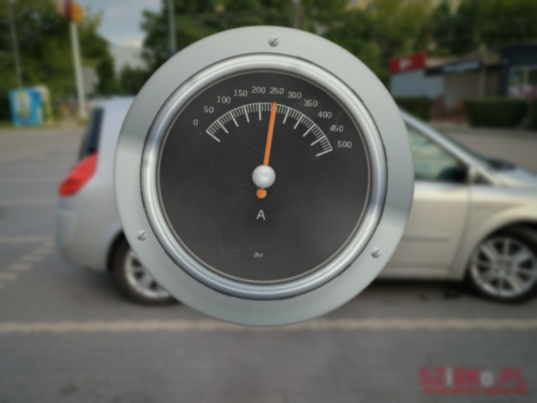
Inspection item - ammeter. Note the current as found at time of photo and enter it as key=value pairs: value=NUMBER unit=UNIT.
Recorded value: value=250 unit=A
